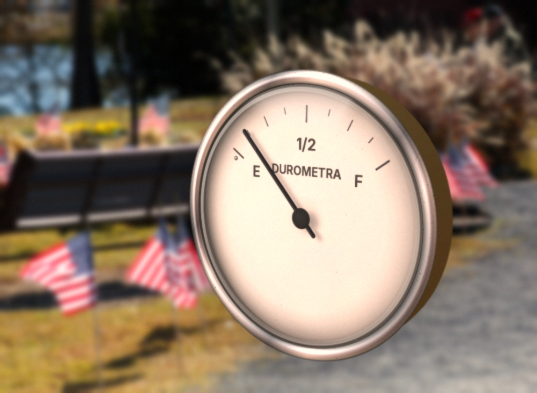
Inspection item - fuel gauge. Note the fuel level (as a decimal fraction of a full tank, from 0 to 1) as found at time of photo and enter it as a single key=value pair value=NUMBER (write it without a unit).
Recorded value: value=0.125
